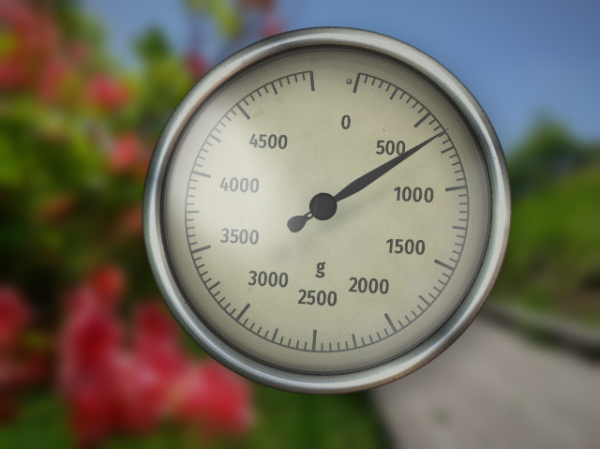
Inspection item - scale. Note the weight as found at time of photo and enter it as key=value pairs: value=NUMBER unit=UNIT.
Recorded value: value=650 unit=g
